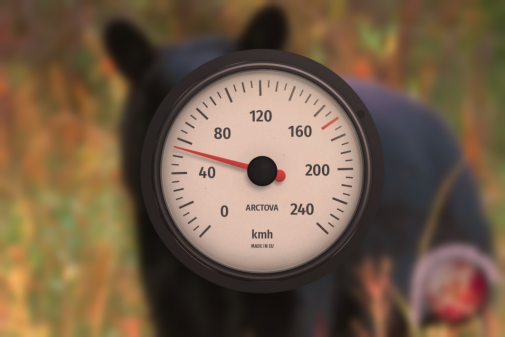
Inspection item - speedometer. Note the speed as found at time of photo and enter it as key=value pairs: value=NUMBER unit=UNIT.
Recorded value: value=55 unit=km/h
